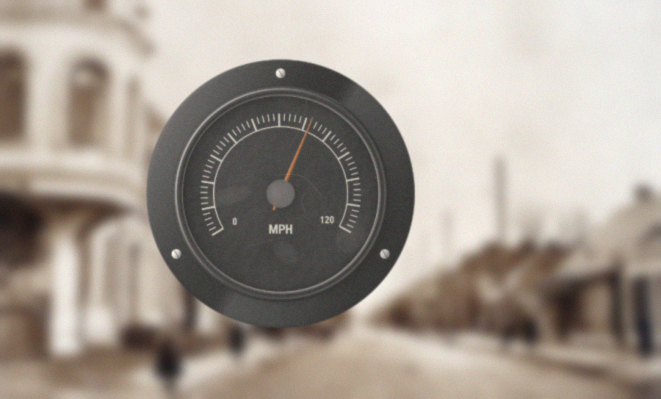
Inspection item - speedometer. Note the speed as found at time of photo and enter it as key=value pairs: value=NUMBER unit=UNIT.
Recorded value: value=72 unit=mph
